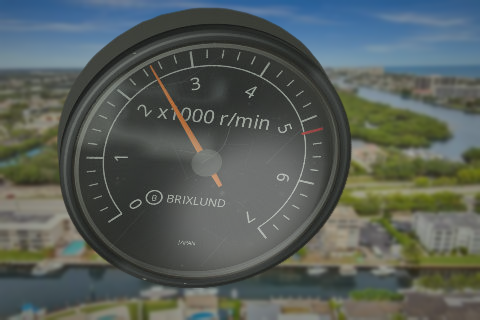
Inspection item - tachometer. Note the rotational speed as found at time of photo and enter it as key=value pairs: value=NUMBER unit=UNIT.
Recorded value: value=2500 unit=rpm
